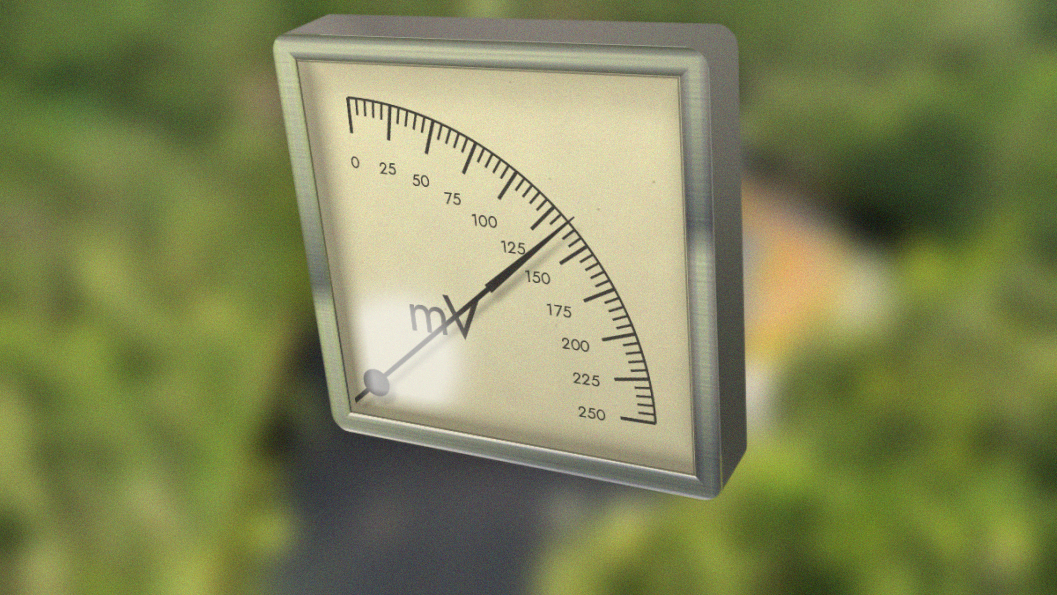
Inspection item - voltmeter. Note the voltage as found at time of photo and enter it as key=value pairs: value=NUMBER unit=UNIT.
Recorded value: value=135 unit=mV
